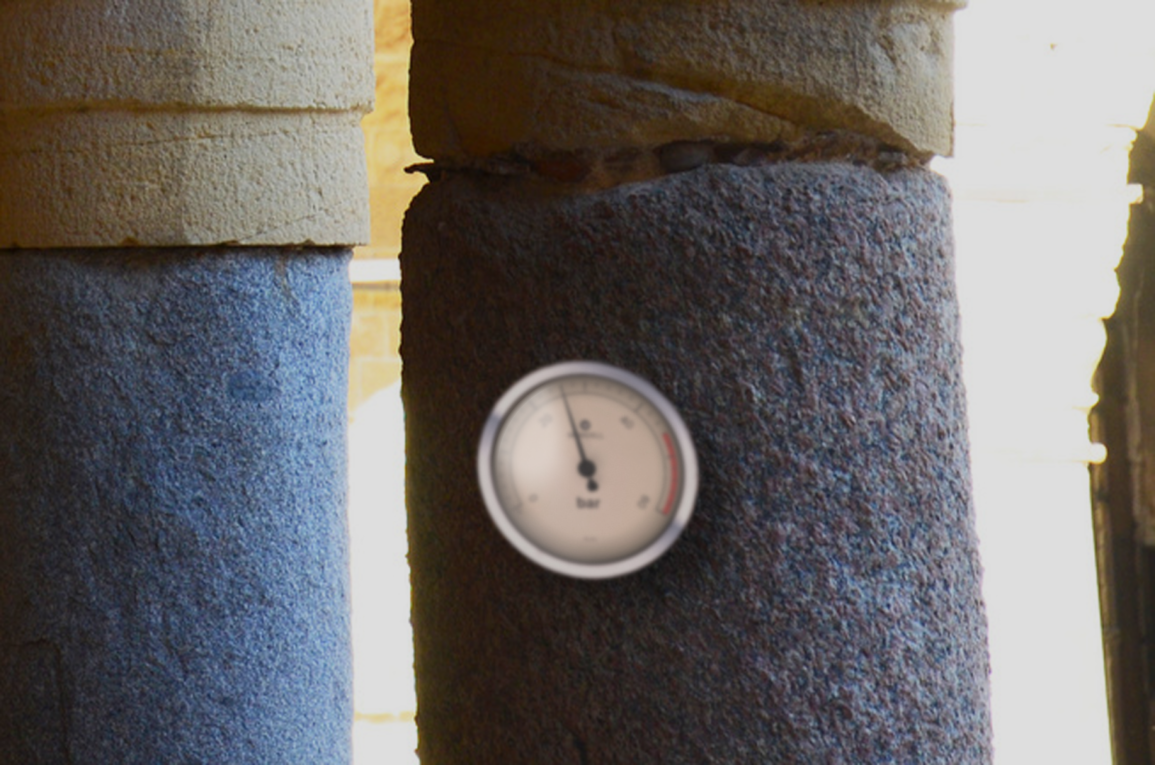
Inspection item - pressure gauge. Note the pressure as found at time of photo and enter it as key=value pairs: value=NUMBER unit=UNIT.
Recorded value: value=26 unit=bar
